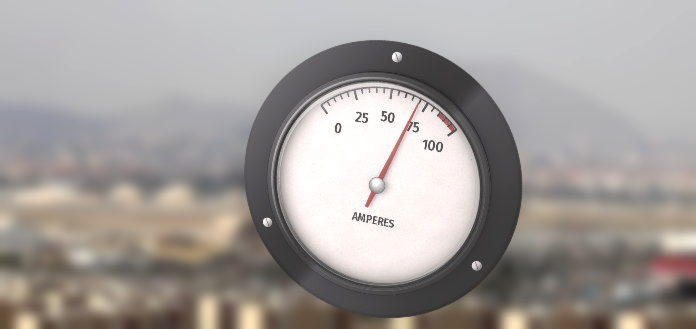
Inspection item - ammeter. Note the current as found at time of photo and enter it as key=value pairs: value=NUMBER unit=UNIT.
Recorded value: value=70 unit=A
